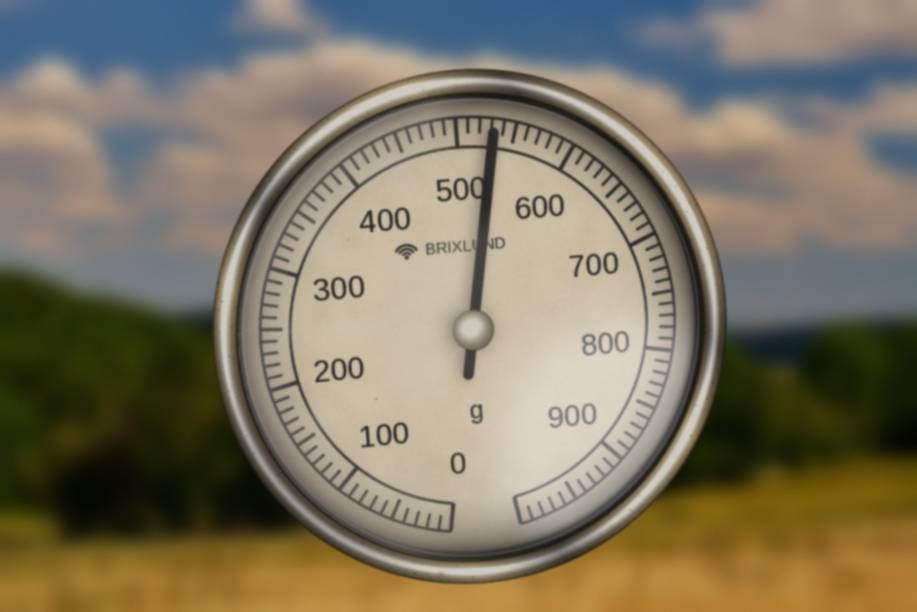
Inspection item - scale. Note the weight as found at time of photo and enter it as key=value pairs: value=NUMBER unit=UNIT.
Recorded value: value=530 unit=g
